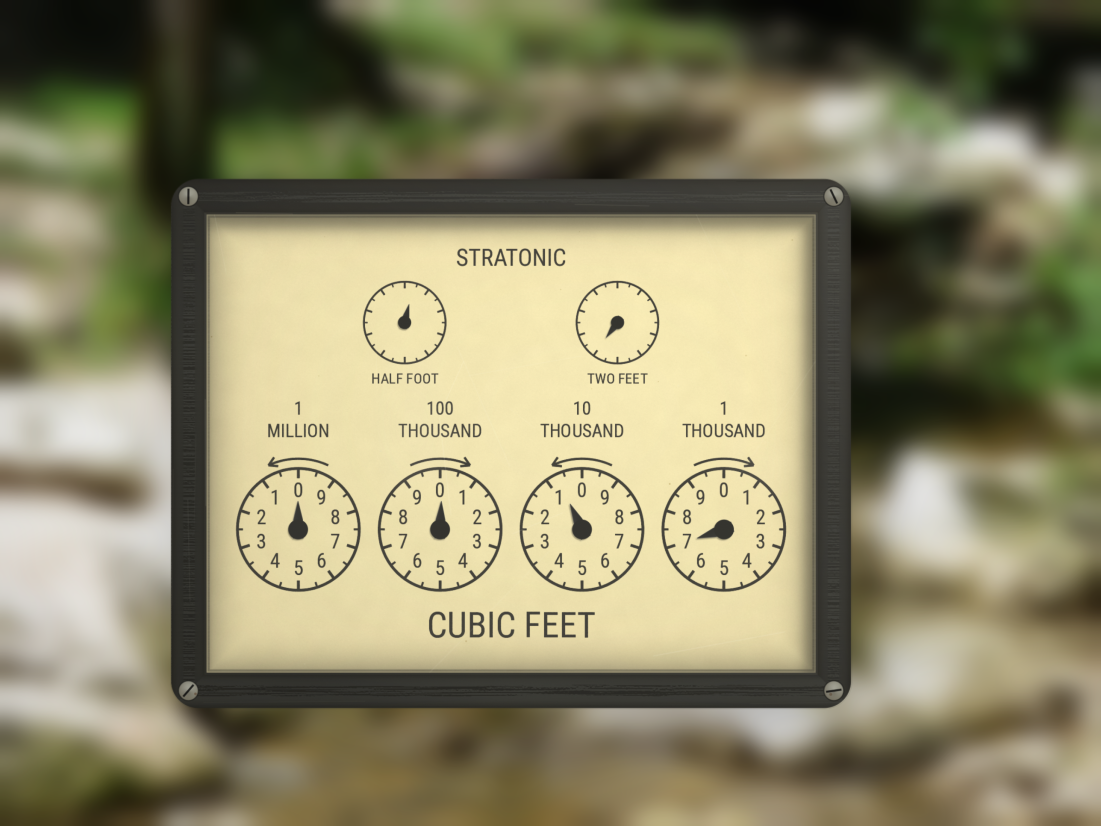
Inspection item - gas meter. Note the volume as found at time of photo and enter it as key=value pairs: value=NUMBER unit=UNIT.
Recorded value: value=700 unit=ft³
